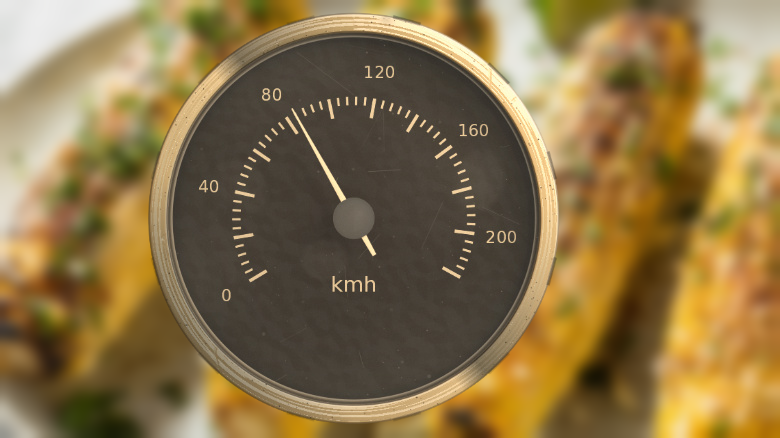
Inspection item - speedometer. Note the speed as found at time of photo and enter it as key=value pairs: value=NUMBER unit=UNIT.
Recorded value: value=84 unit=km/h
